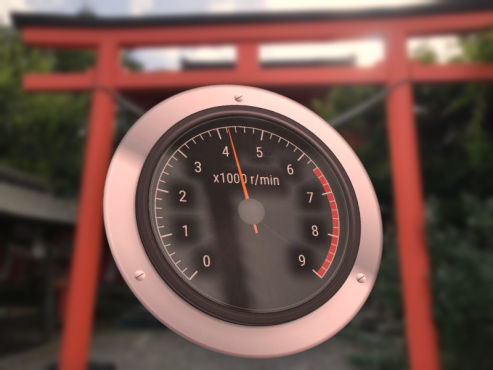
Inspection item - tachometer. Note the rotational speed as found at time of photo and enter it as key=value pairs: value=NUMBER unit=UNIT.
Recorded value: value=4200 unit=rpm
